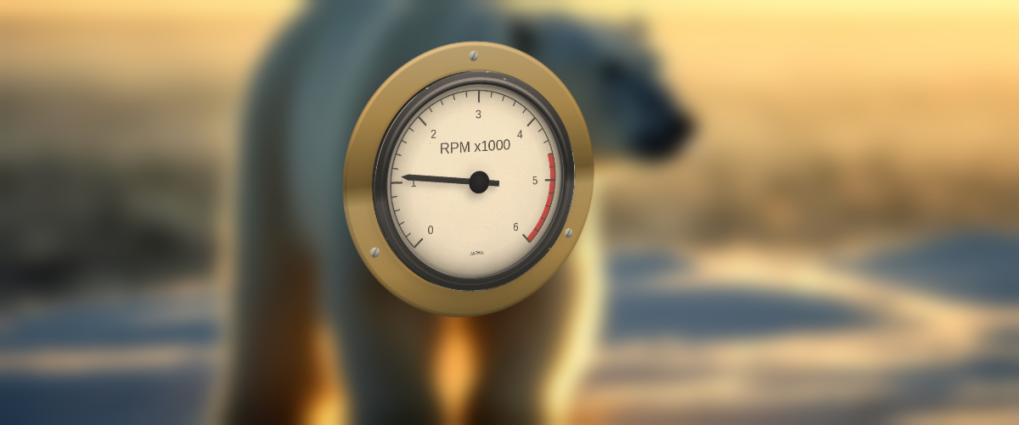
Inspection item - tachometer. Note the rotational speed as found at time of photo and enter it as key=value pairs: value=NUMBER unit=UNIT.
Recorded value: value=1100 unit=rpm
